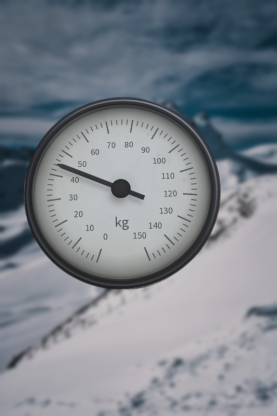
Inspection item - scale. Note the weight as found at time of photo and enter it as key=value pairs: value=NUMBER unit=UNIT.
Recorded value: value=44 unit=kg
